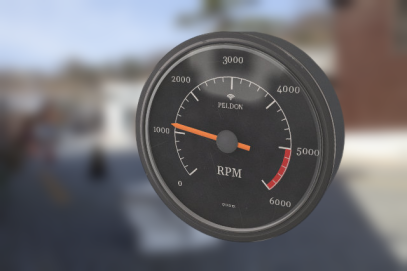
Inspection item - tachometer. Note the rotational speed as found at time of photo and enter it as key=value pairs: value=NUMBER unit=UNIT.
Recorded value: value=1200 unit=rpm
